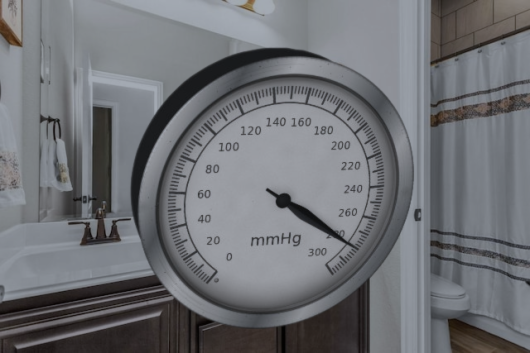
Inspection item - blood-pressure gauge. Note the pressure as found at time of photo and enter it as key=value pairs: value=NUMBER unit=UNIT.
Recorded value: value=280 unit=mmHg
